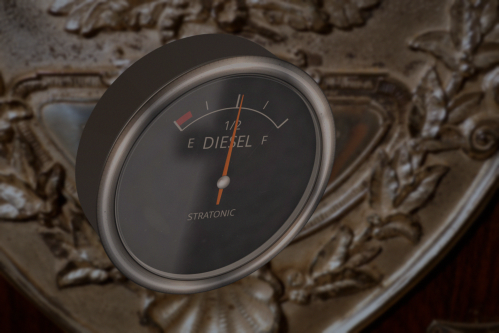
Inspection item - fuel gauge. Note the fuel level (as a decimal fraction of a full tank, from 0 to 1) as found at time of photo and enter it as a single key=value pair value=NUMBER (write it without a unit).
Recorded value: value=0.5
